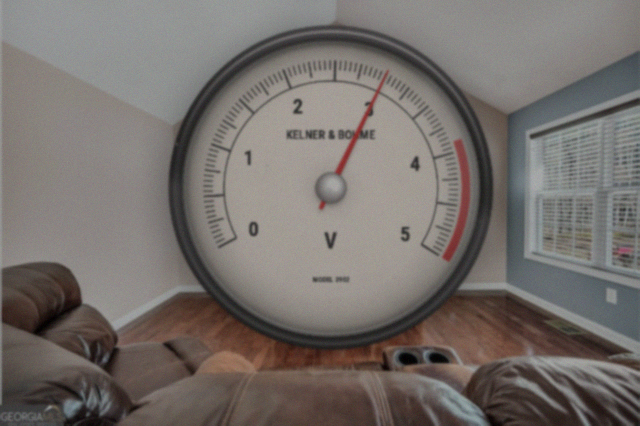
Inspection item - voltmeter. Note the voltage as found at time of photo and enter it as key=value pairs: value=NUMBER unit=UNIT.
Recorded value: value=3 unit=V
